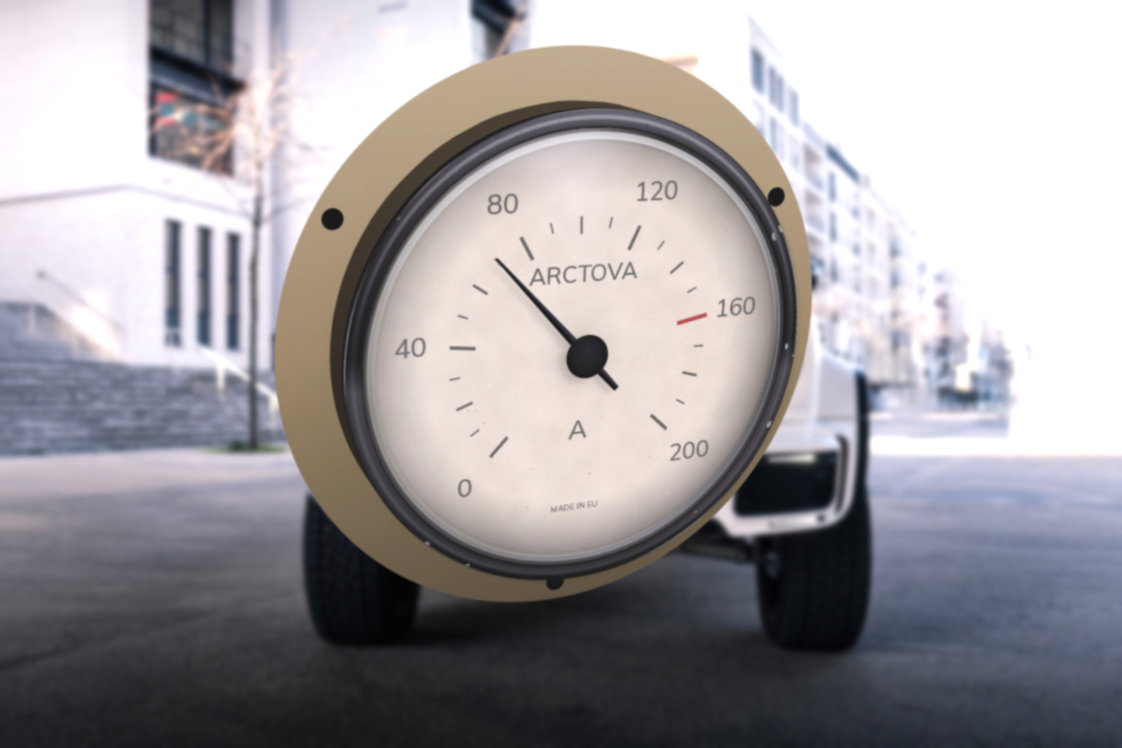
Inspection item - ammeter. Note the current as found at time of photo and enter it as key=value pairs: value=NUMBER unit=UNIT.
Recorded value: value=70 unit=A
